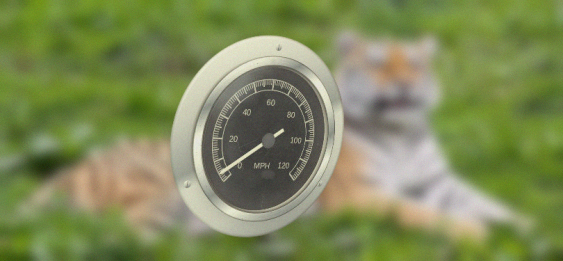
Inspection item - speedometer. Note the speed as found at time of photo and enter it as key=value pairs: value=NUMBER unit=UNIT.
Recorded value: value=5 unit=mph
